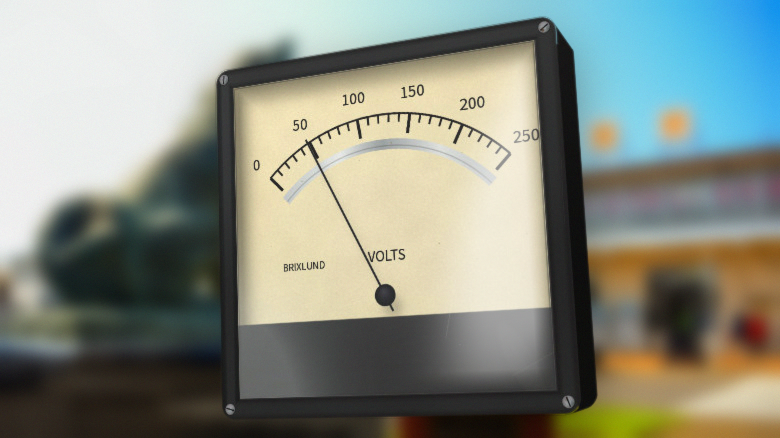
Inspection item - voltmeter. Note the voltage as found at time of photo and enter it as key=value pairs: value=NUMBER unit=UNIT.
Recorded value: value=50 unit=V
